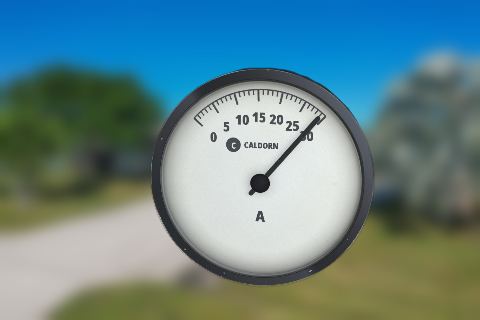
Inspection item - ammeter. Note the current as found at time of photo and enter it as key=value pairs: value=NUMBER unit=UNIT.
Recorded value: value=29 unit=A
